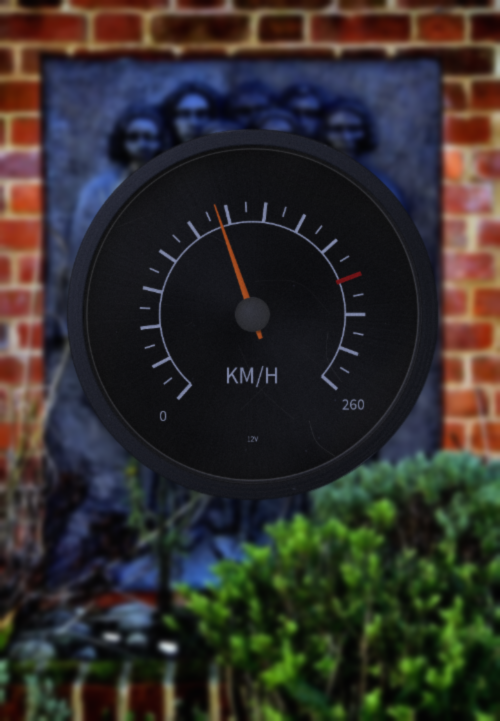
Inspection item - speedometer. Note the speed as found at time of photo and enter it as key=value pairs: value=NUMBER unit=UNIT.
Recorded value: value=115 unit=km/h
